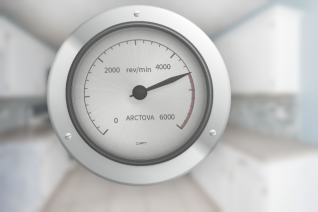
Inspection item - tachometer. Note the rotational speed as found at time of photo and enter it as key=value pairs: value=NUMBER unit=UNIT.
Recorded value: value=4600 unit=rpm
